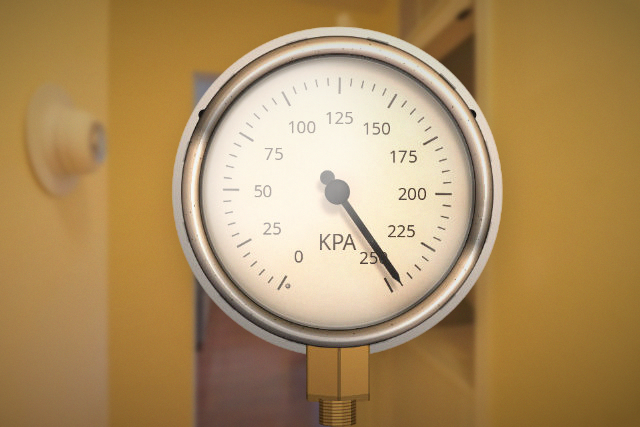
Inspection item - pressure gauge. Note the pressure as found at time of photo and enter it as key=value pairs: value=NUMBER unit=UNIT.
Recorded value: value=245 unit=kPa
